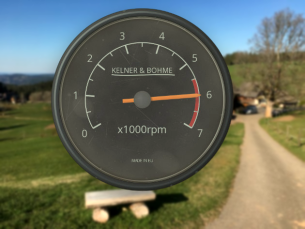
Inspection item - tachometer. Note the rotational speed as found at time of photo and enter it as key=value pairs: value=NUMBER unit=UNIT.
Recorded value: value=6000 unit=rpm
